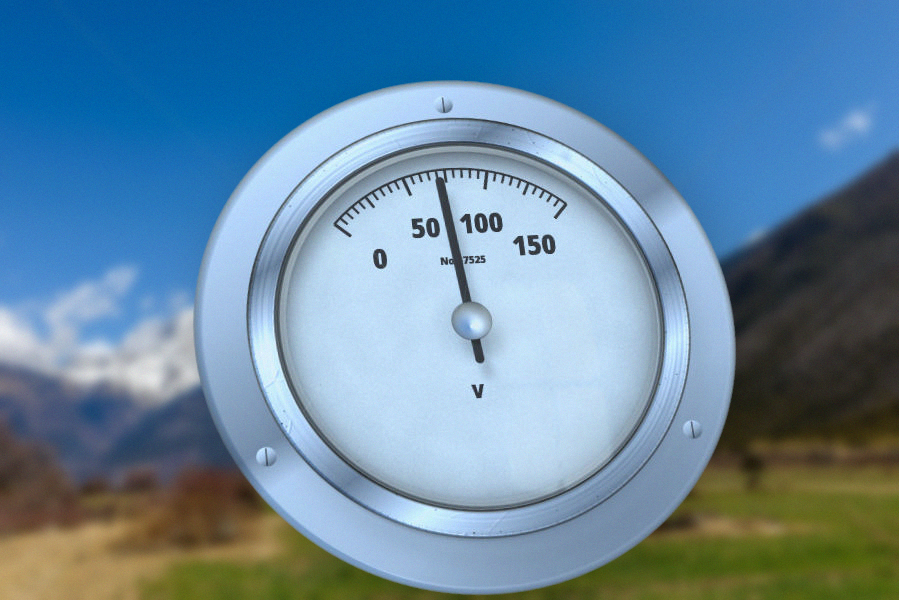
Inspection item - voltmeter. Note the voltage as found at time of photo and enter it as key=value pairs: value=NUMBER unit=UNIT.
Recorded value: value=70 unit=V
